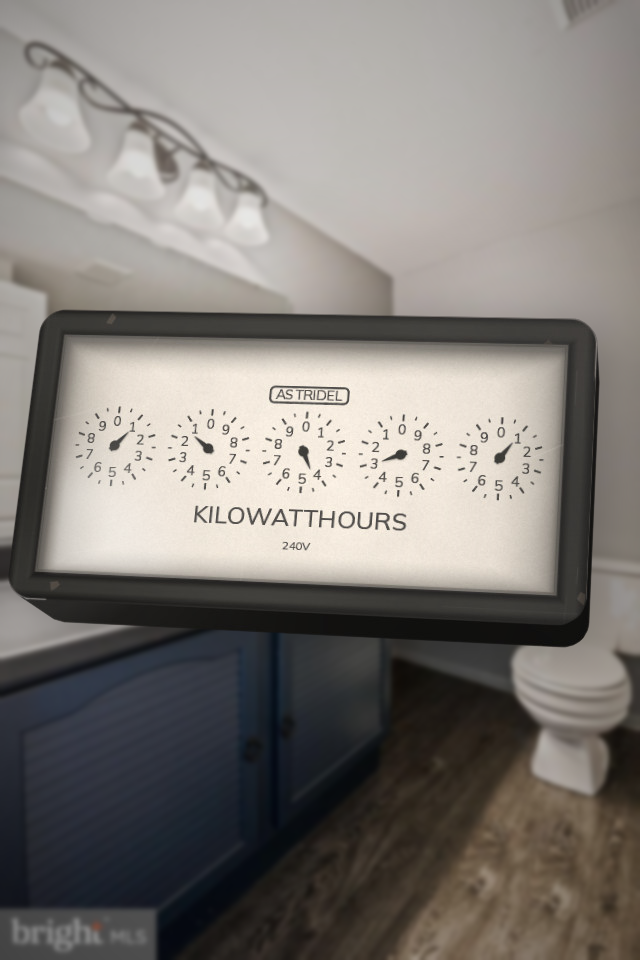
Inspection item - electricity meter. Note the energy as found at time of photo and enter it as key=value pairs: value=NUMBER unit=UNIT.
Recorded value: value=11431 unit=kWh
